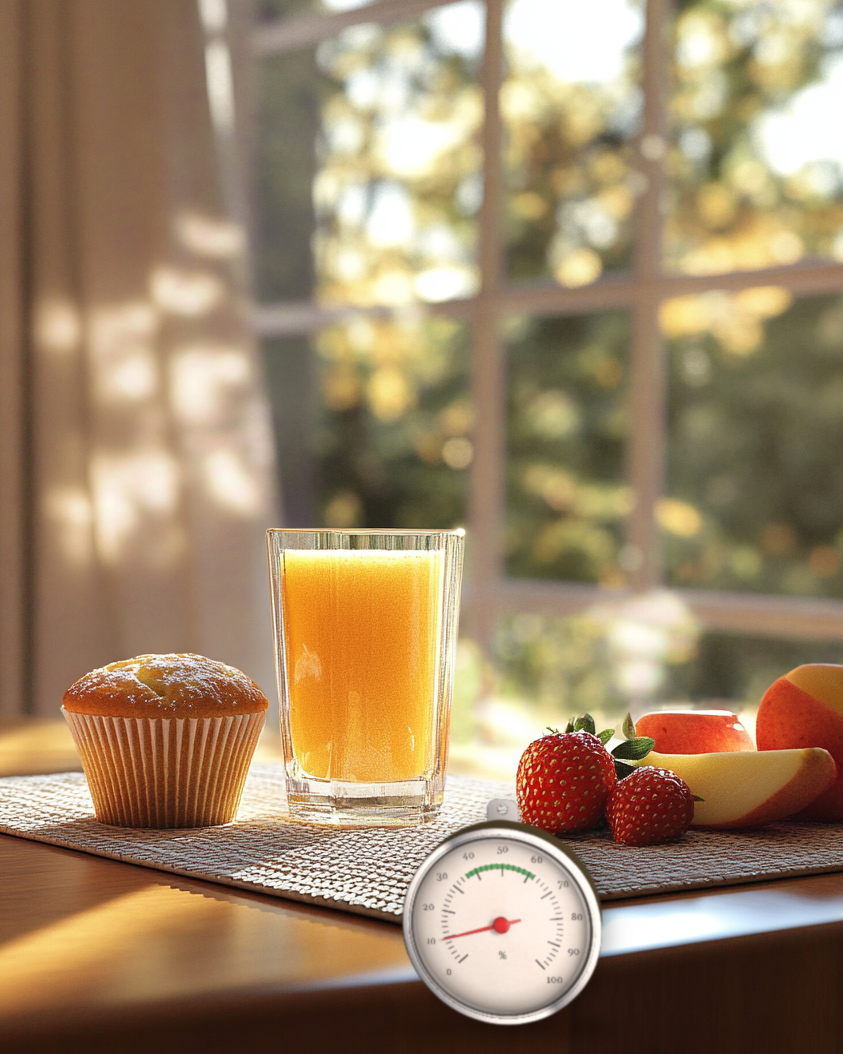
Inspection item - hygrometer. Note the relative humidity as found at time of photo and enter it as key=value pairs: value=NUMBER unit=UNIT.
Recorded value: value=10 unit=%
